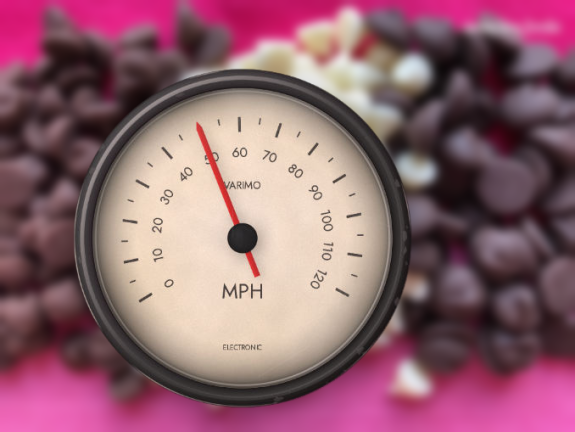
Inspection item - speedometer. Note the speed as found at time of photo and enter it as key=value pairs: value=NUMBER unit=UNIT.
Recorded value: value=50 unit=mph
